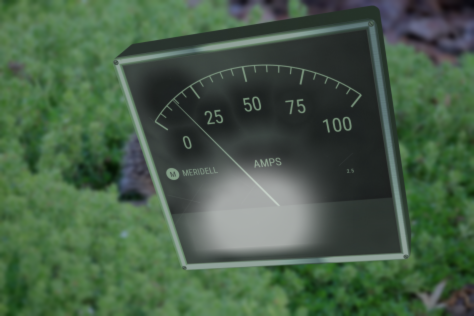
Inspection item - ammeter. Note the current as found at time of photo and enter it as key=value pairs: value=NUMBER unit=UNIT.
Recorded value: value=15 unit=A
